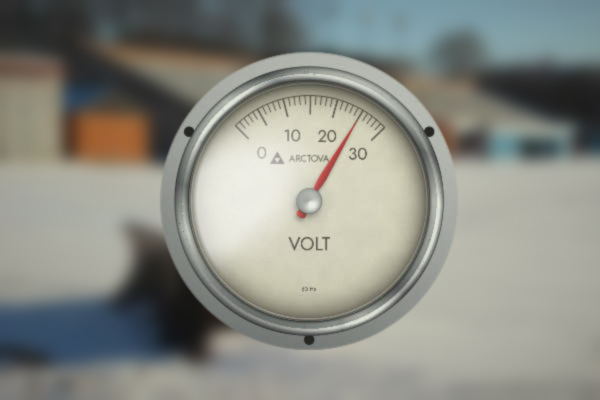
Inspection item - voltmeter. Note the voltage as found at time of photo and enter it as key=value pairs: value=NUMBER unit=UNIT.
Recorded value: value=25 unit=V
